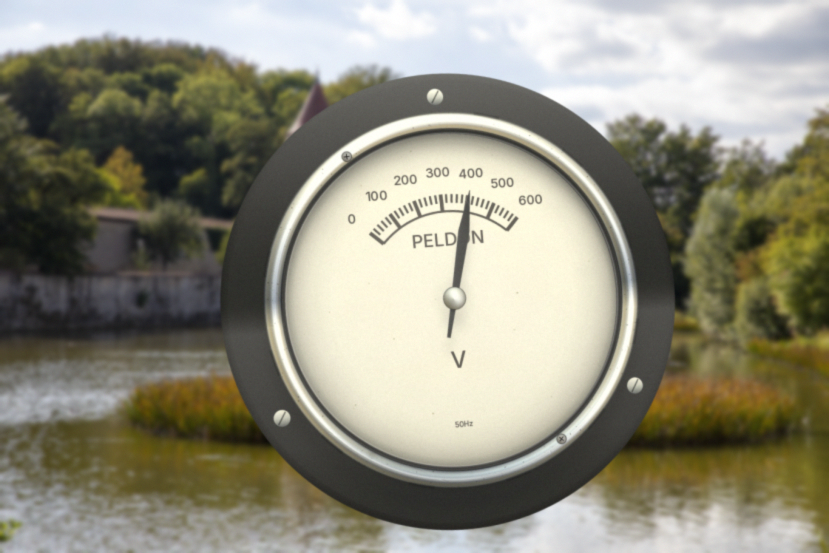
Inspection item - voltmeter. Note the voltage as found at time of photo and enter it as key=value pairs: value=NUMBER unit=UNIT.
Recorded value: value=400 unit=V
